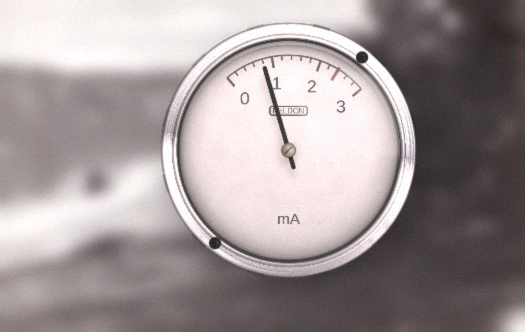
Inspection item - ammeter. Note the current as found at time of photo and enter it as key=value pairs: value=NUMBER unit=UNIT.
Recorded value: value=0.8 unit=mA
